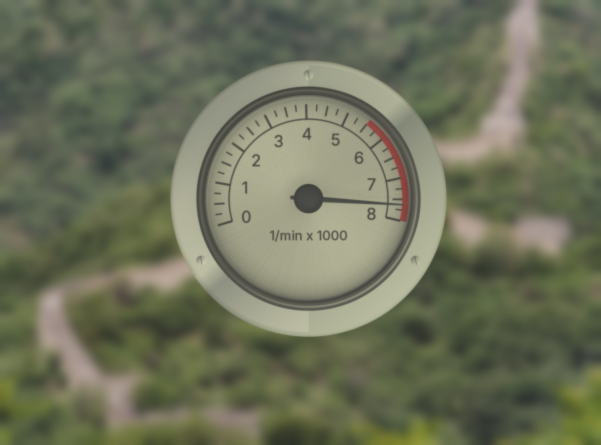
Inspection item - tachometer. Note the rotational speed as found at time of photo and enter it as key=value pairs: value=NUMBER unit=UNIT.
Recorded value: value=7625 unit=rpm
